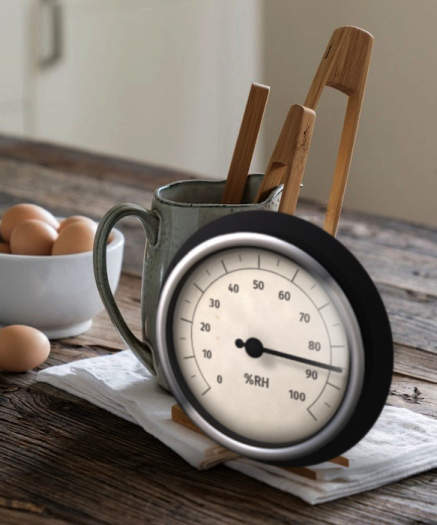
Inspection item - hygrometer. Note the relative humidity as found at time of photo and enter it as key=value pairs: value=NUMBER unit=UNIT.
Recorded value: value=85 unit=%
